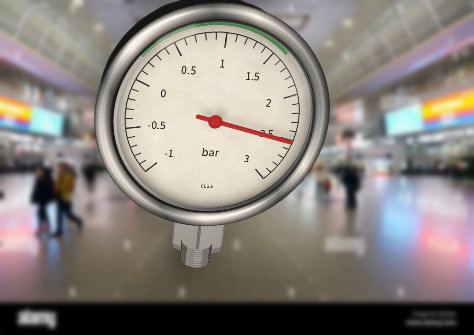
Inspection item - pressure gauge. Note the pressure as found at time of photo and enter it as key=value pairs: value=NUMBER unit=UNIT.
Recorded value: value=2.5 unit=bar
